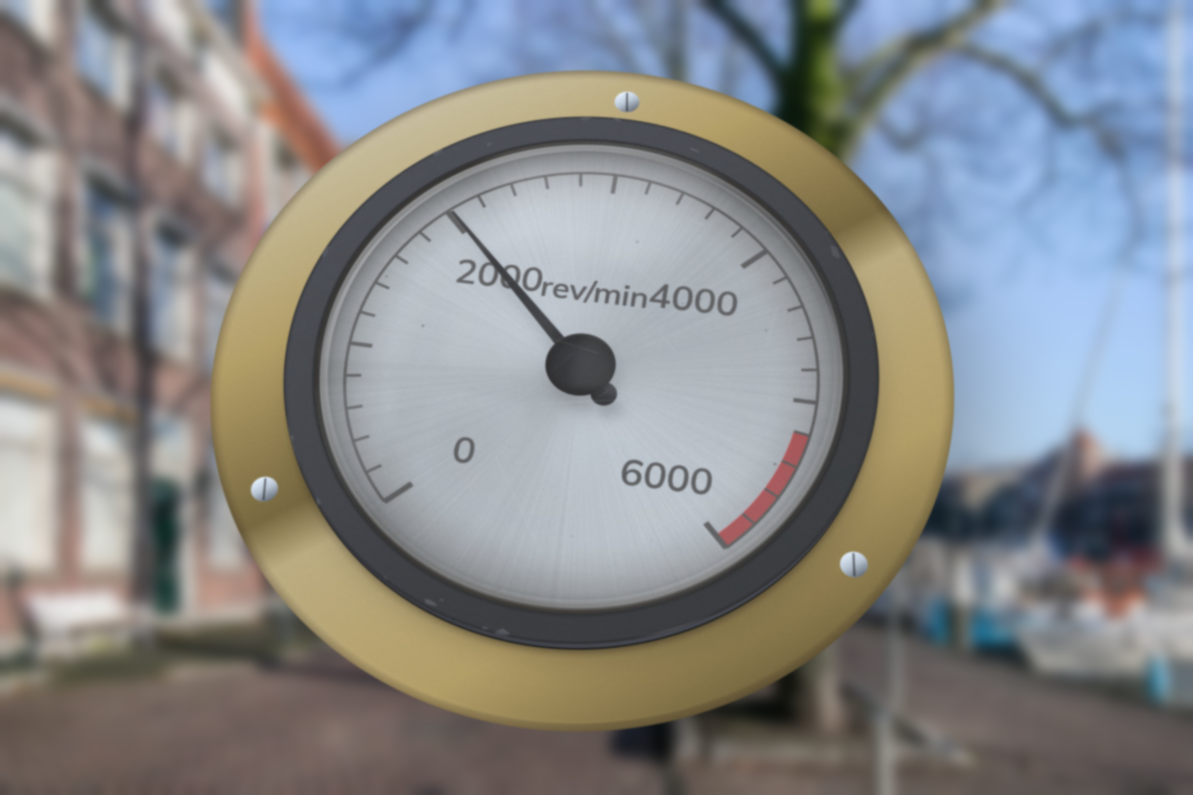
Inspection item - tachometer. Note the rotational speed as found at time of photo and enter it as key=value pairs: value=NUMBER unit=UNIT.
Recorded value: value=2000 unit=rpm
